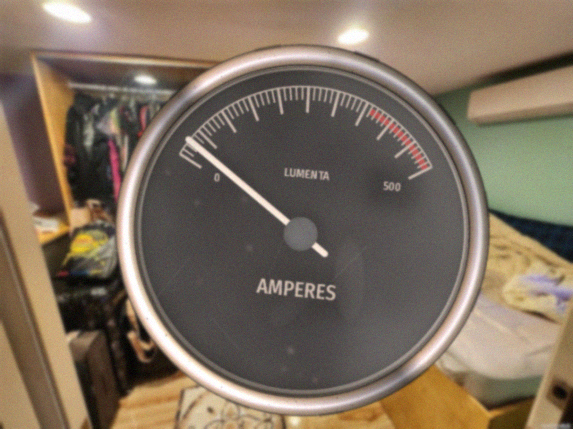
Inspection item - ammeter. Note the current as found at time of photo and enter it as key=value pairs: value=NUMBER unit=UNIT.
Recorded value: value=30 unit=A
